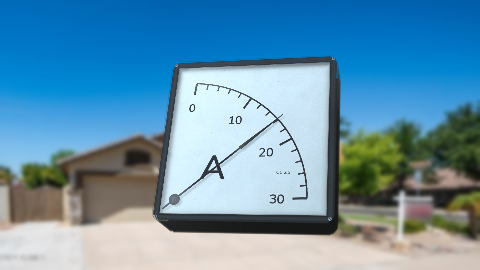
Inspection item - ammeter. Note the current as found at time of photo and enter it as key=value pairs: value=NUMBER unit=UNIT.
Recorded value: value=16 unit=A
